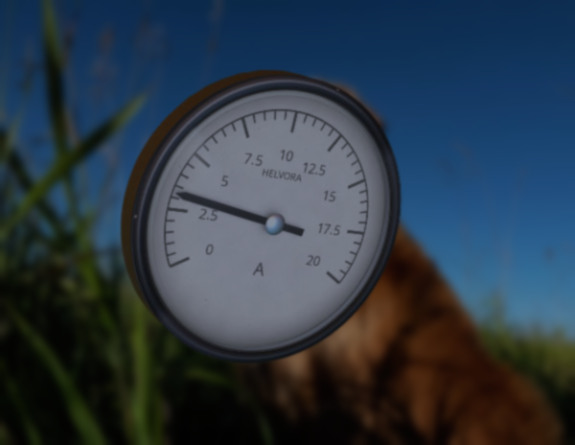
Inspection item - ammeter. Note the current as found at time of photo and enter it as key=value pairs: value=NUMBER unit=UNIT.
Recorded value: value=3.25 unit=A
